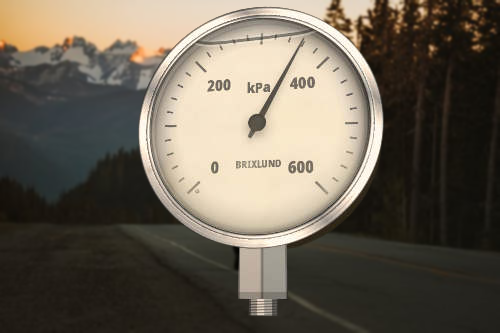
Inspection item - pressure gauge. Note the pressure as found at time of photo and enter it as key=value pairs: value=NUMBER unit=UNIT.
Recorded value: value=360 unit=kPa
